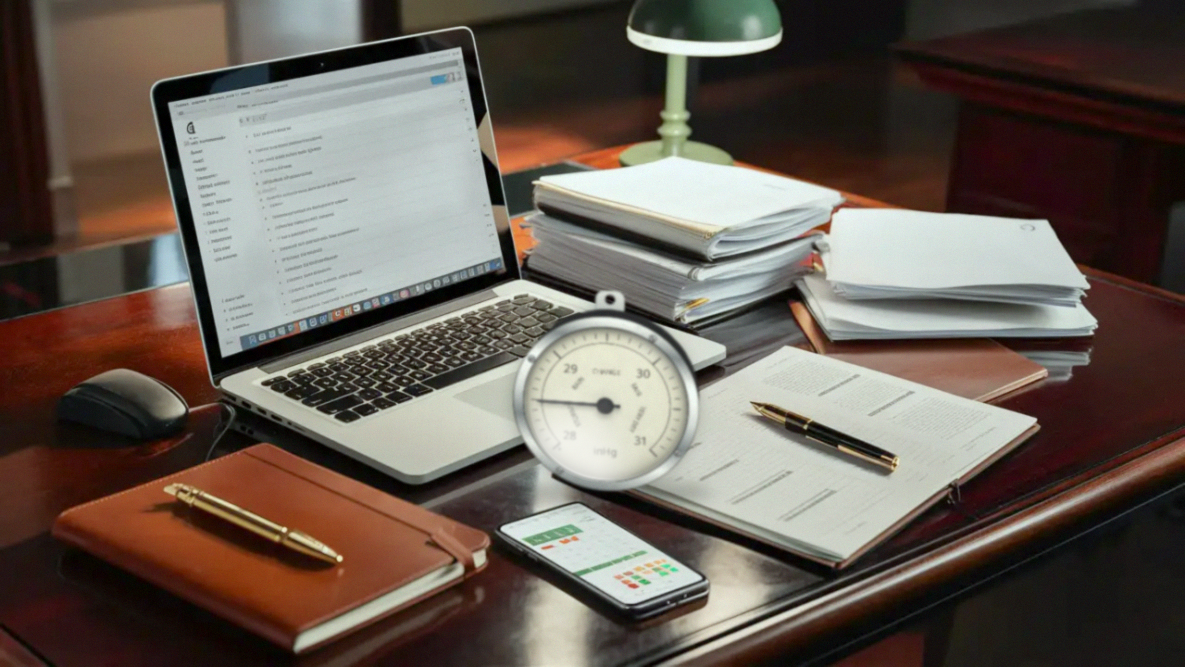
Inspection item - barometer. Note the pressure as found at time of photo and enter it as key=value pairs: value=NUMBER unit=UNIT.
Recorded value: value=28.5 unit=inHg
